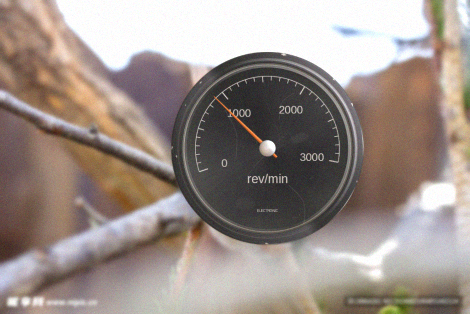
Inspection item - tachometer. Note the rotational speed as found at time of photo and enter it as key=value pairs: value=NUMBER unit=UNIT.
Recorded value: value=900 unit=rpm
